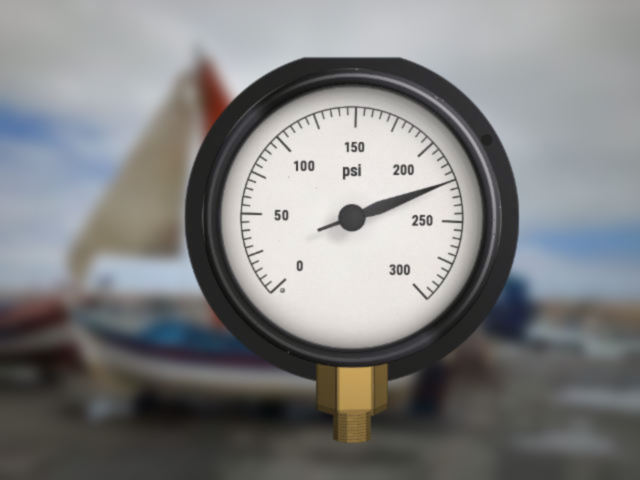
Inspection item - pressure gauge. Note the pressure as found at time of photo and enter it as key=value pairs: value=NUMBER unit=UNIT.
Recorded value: value=225 unit=psi
